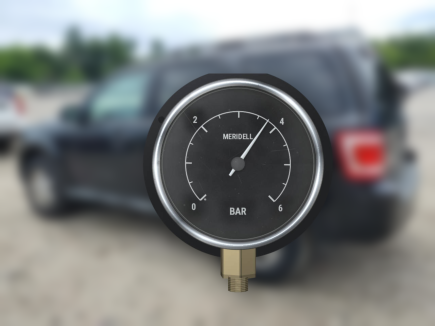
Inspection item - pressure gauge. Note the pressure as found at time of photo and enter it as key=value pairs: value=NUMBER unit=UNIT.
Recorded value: value=3.75 unit=bar
